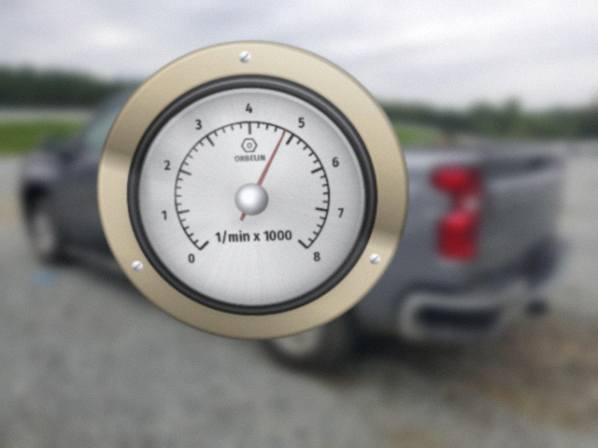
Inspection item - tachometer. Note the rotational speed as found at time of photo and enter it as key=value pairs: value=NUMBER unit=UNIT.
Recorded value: value=4800 unit=rpm
